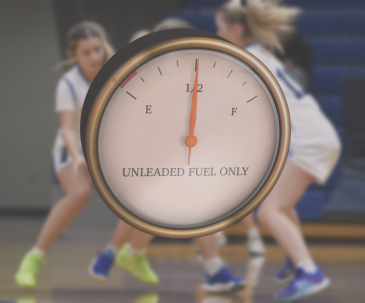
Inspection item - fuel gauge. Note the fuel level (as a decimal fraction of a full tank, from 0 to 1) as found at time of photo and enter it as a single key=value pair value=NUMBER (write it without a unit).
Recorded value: value=0.5
